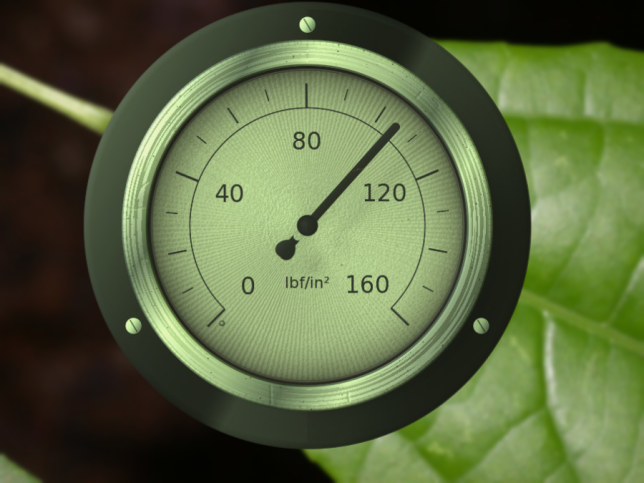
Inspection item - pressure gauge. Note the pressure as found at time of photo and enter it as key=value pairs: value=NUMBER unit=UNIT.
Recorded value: value=105 unit=psi
